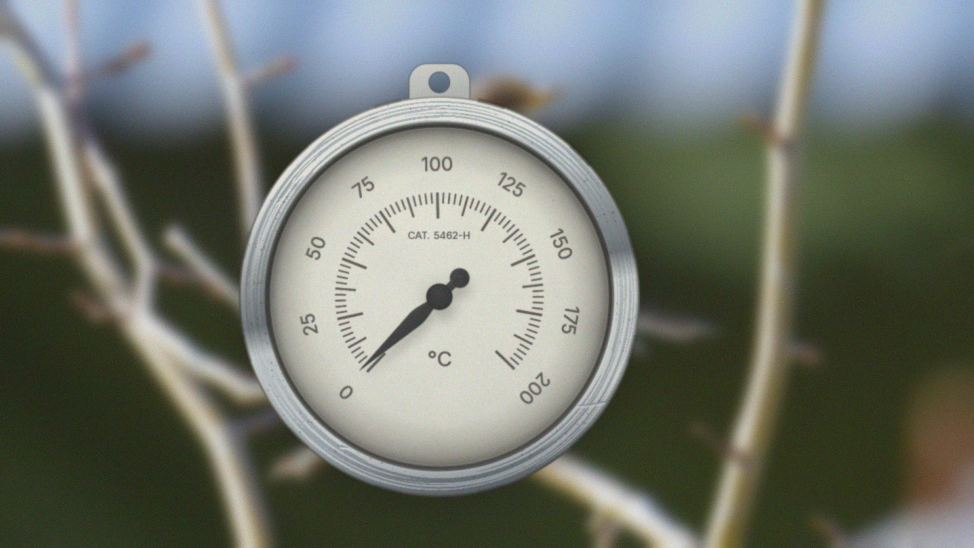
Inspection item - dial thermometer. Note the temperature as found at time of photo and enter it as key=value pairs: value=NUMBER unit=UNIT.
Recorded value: value=2.5 unit=°C
